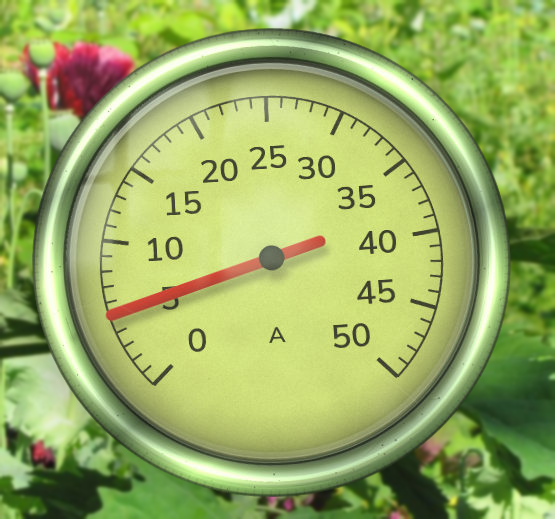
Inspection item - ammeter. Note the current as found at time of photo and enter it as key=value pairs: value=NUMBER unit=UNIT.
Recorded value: value=5 unit=A
